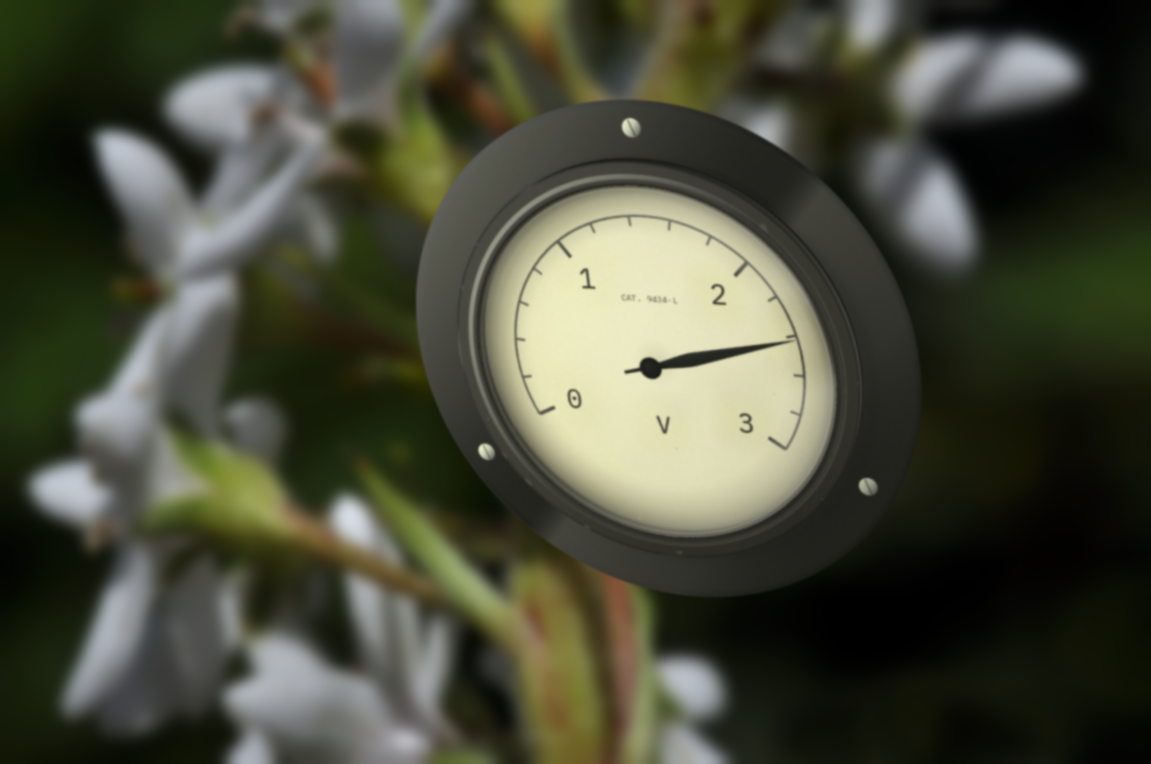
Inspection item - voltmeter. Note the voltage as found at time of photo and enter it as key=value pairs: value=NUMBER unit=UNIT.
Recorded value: value=2.4 unit=V
